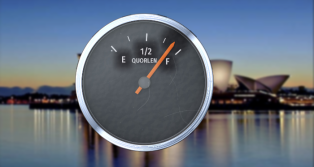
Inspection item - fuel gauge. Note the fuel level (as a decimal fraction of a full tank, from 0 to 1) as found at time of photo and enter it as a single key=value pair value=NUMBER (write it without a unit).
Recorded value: value=0.875
